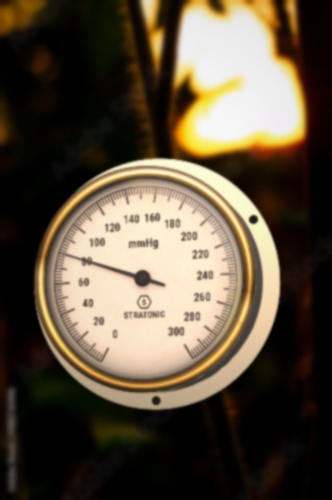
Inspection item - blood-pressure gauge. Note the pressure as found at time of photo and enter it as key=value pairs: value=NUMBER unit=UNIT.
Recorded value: value=80 unit=mmHg
